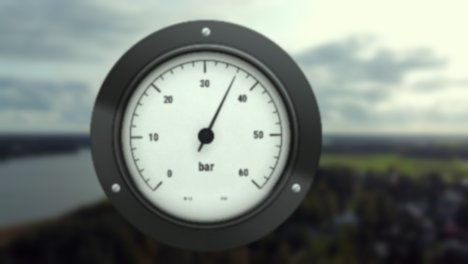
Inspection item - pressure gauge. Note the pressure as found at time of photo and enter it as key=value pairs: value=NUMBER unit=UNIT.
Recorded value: value=36 unit=bar
